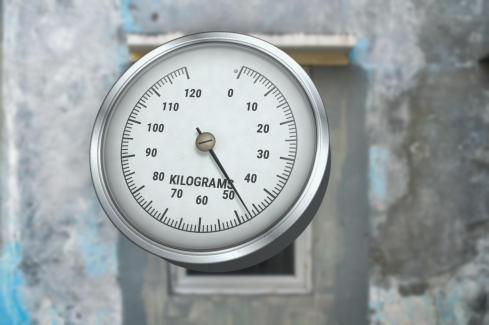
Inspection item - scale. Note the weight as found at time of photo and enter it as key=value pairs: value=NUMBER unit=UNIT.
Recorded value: value=47 unit=kg
